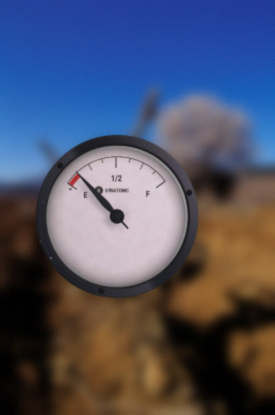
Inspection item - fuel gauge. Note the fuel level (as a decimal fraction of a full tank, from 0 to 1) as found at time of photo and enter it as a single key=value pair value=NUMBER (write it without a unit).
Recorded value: value=0.125
